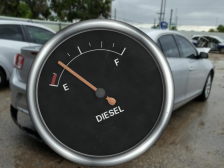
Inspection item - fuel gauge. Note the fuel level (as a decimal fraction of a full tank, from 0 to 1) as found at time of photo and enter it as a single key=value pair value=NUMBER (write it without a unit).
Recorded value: value=0.25
